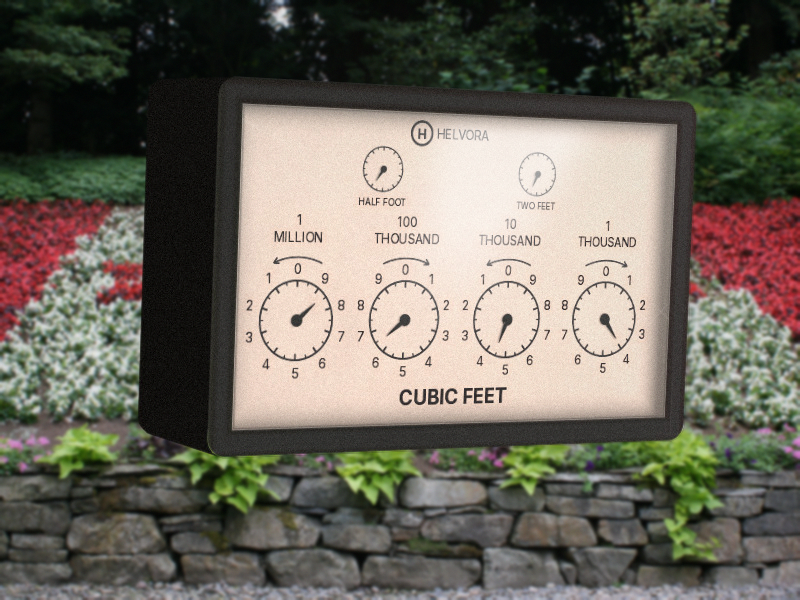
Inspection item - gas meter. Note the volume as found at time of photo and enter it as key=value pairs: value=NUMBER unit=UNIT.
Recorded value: value=864400 unit=ft³
